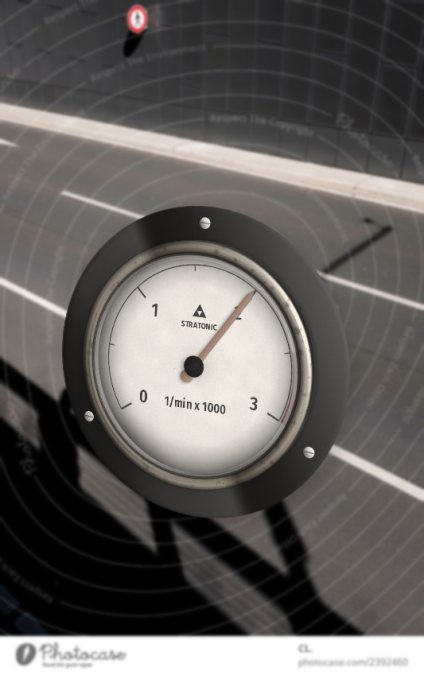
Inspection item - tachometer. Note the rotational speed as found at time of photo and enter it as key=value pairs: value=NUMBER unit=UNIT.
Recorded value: value=2000 unit=rpm
